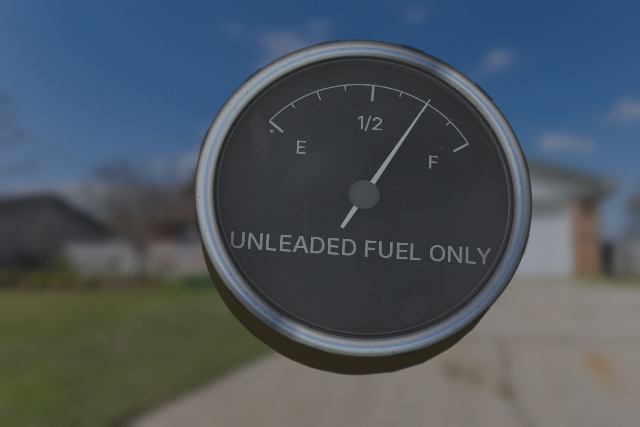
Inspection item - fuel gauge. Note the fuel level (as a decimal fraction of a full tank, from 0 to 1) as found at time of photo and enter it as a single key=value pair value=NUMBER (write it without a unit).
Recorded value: value=0.75
